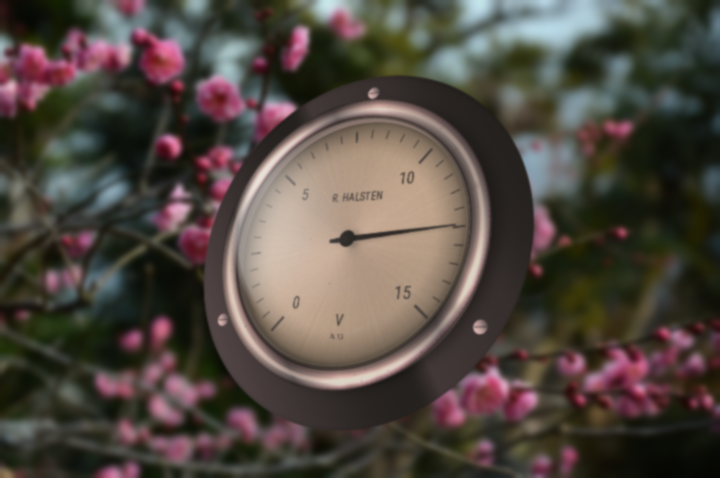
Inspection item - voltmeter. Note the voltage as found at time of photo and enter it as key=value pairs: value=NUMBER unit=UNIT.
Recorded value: value=12.5 unit=V
